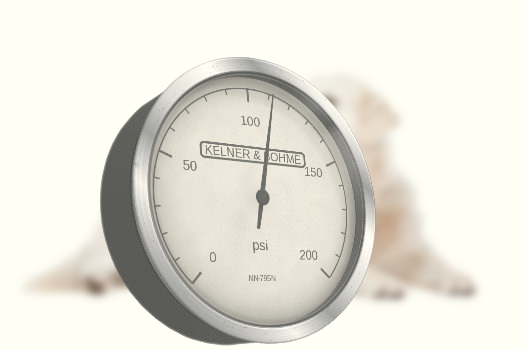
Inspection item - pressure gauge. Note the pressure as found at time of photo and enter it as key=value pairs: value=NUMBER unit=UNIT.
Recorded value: value=110 unit=psi
